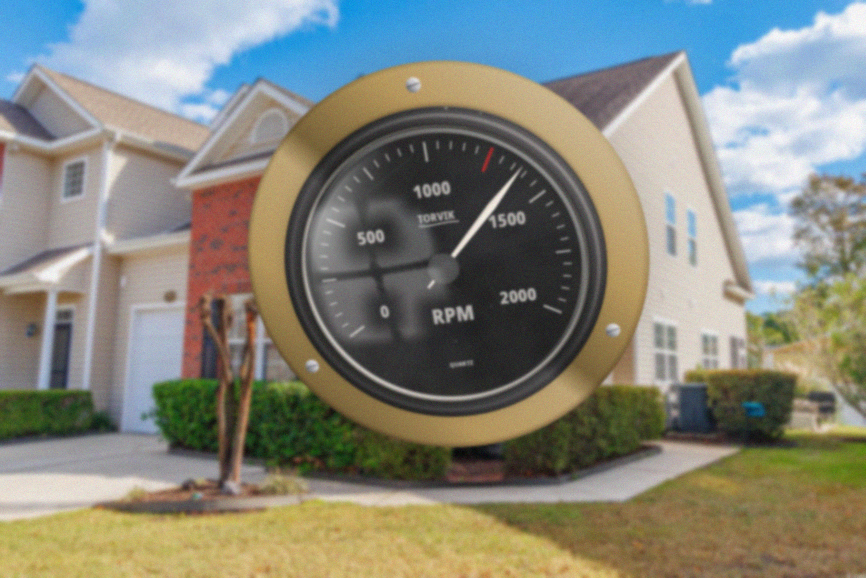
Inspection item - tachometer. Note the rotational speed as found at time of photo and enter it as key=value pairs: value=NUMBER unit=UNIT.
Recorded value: value=1375 unit=rpm
